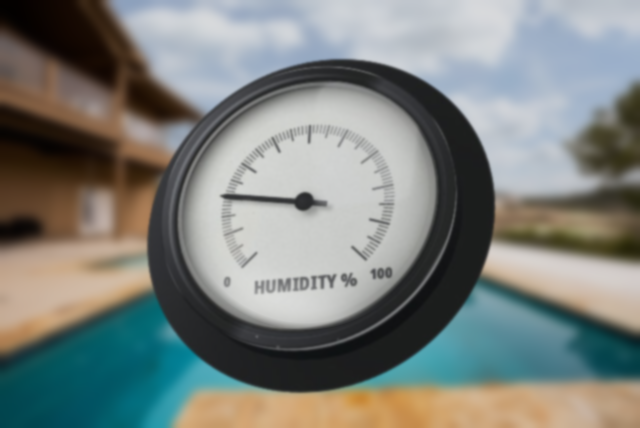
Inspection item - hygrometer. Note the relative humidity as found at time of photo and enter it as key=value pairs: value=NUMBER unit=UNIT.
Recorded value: value=20 unit=%
